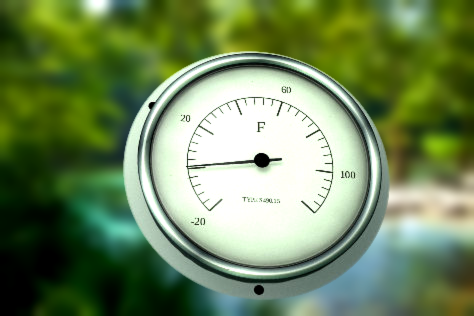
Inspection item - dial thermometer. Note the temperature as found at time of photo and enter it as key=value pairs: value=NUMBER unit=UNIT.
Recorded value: value=0 unit=°F
